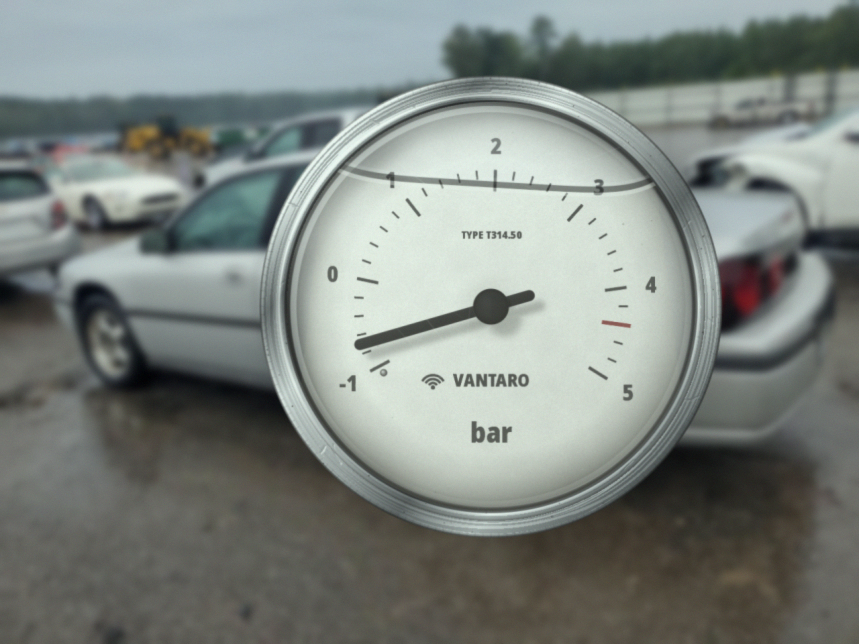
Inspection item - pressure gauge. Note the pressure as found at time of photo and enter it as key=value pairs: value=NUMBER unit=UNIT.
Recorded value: value=-0.7 unit=bar
